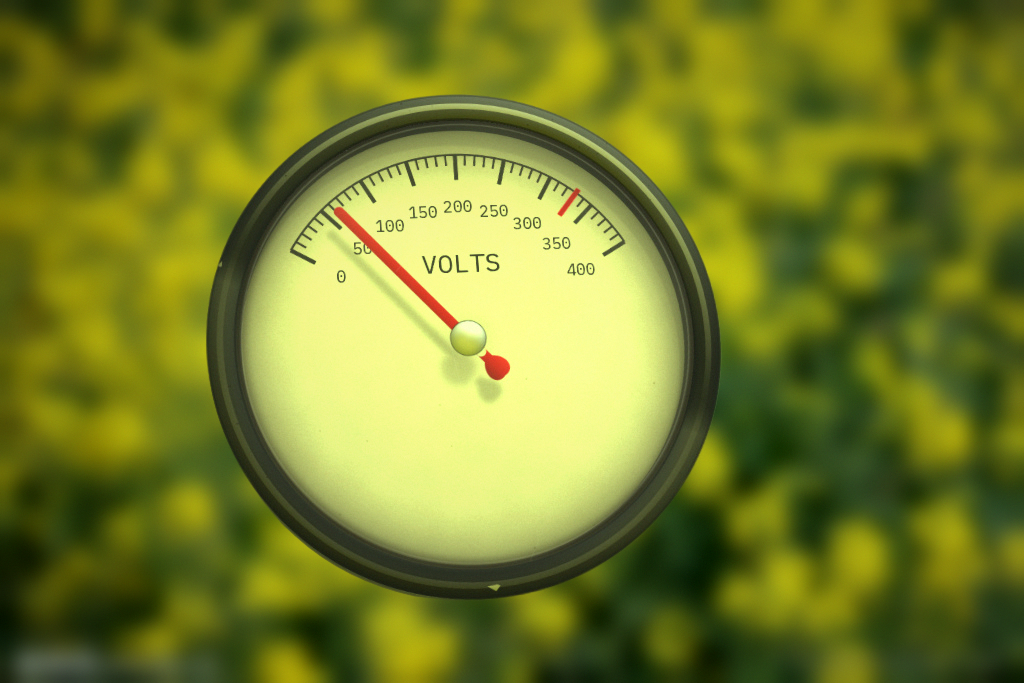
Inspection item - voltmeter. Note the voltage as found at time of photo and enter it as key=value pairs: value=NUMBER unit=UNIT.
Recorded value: value=60 unit=V
